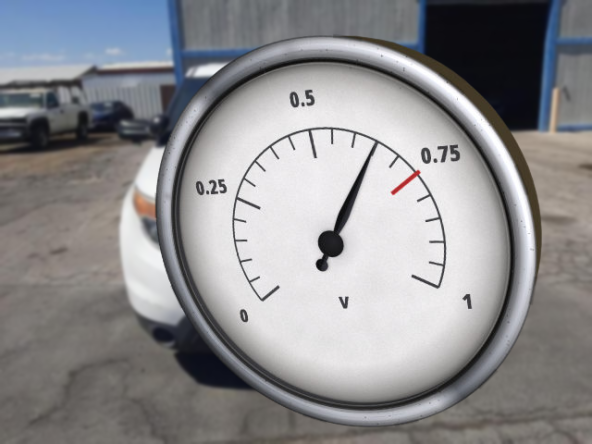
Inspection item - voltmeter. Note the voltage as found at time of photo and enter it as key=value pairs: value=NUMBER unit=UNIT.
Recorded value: value=0.65 unit=V
